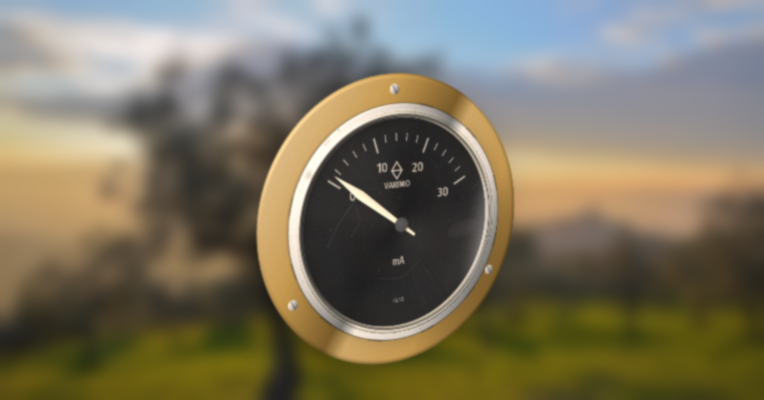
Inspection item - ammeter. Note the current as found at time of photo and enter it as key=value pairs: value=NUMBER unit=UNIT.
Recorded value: value=1 unit=mA
